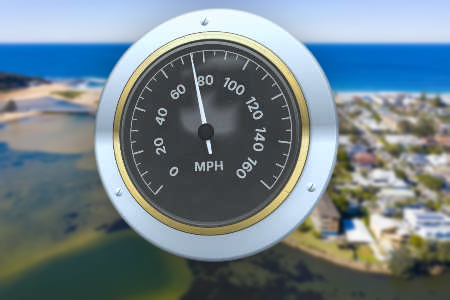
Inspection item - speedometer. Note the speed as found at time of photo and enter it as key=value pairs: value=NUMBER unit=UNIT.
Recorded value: value=75 unit=mph
